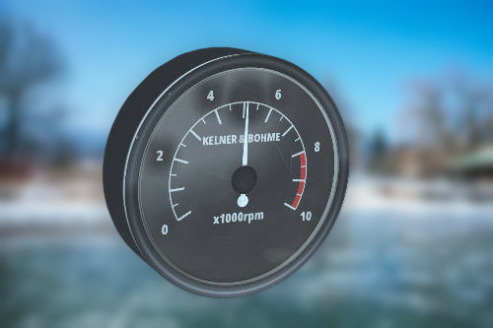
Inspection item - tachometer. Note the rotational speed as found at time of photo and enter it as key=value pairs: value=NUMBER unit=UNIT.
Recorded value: value=5000 unit=rpm
